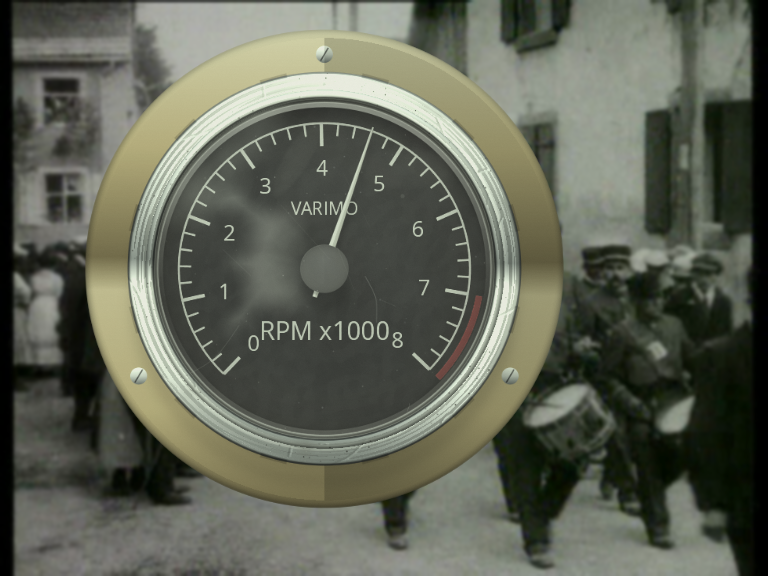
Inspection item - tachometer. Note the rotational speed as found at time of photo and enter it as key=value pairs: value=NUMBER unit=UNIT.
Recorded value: value=4600 unit=rpm
